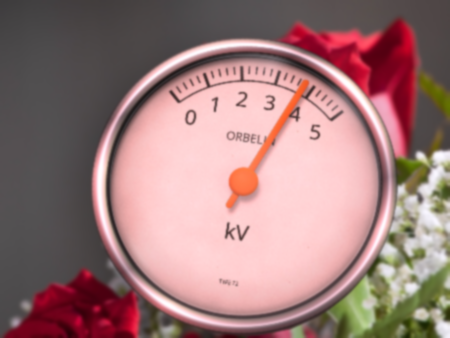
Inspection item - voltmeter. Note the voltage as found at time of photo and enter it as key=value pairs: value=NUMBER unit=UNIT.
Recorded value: value=3.8 unit=kV
